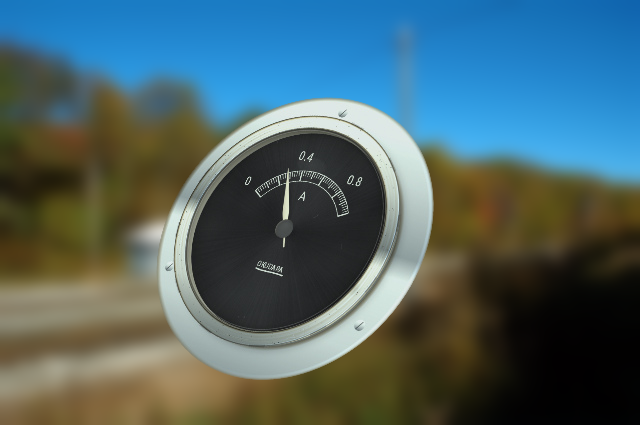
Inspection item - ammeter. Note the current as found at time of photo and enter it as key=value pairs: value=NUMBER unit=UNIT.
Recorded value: value=0.3 unit=A
